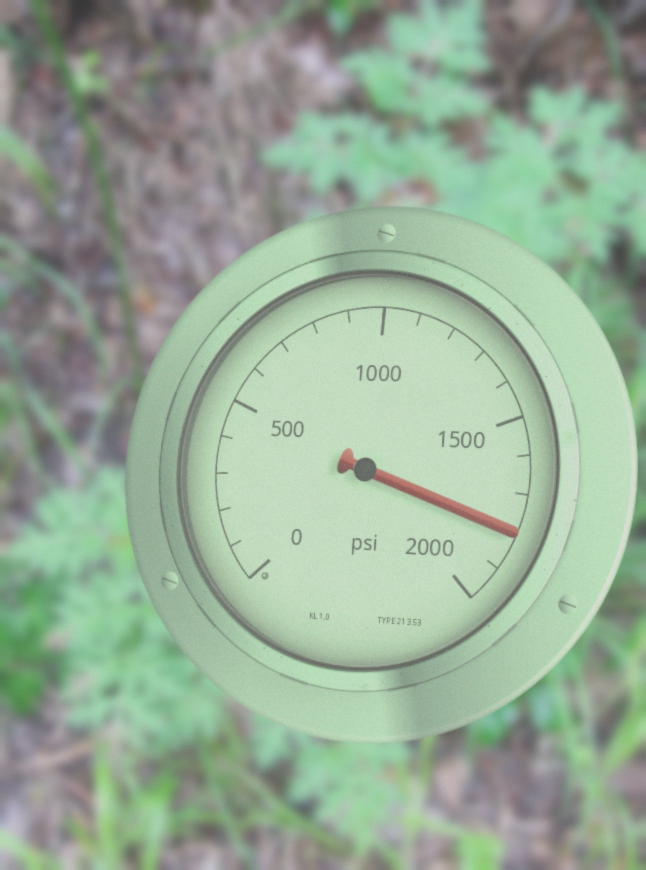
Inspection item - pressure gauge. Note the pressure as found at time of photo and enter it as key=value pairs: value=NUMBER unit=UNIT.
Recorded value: value=1800 unit=psi
